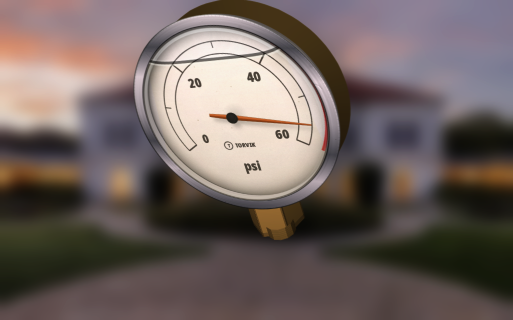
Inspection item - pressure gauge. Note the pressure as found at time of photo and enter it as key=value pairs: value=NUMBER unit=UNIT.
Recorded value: value=55 unit=psi
